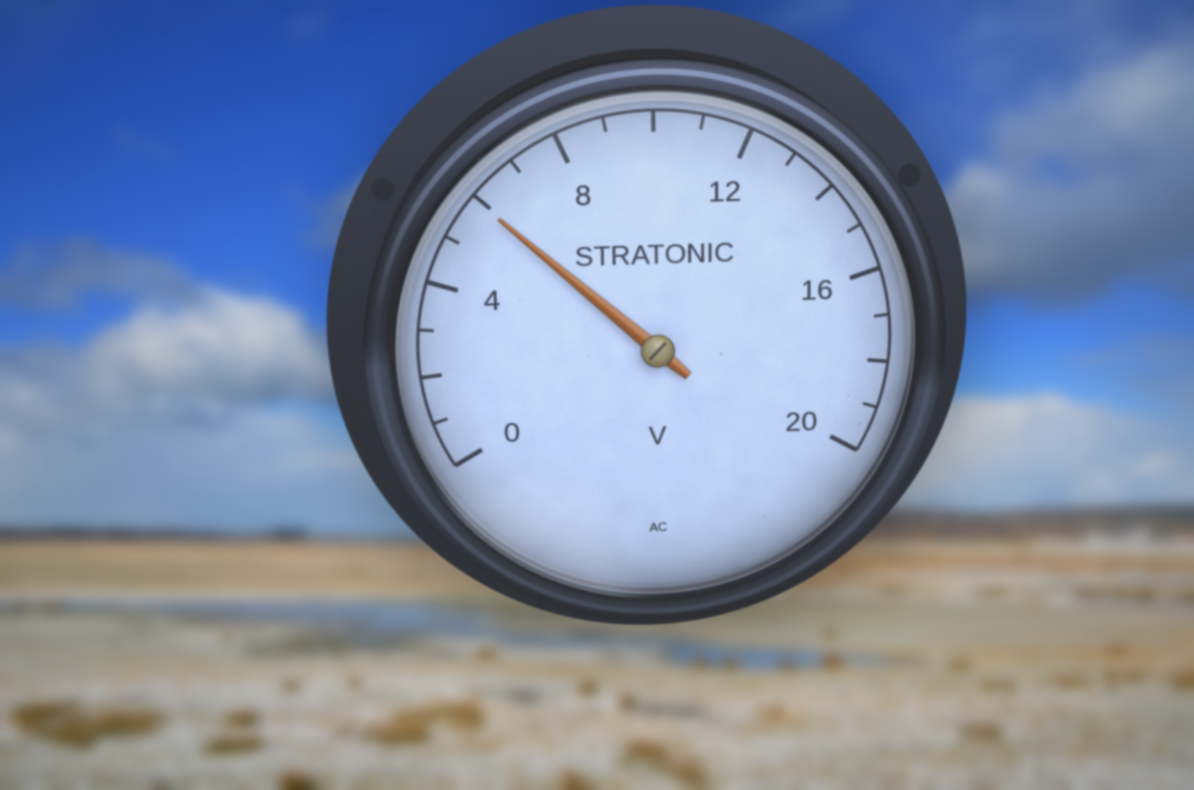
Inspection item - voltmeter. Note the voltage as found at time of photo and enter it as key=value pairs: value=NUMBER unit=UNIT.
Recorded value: value=6 unit=V
